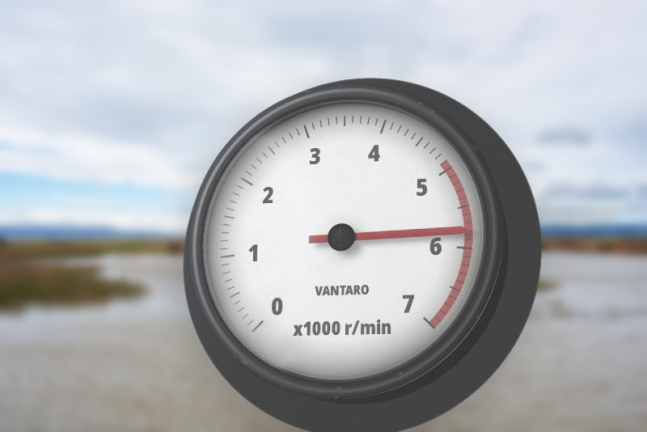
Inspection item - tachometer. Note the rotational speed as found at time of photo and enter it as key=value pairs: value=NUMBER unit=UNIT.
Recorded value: value=5800 unit=rpm
